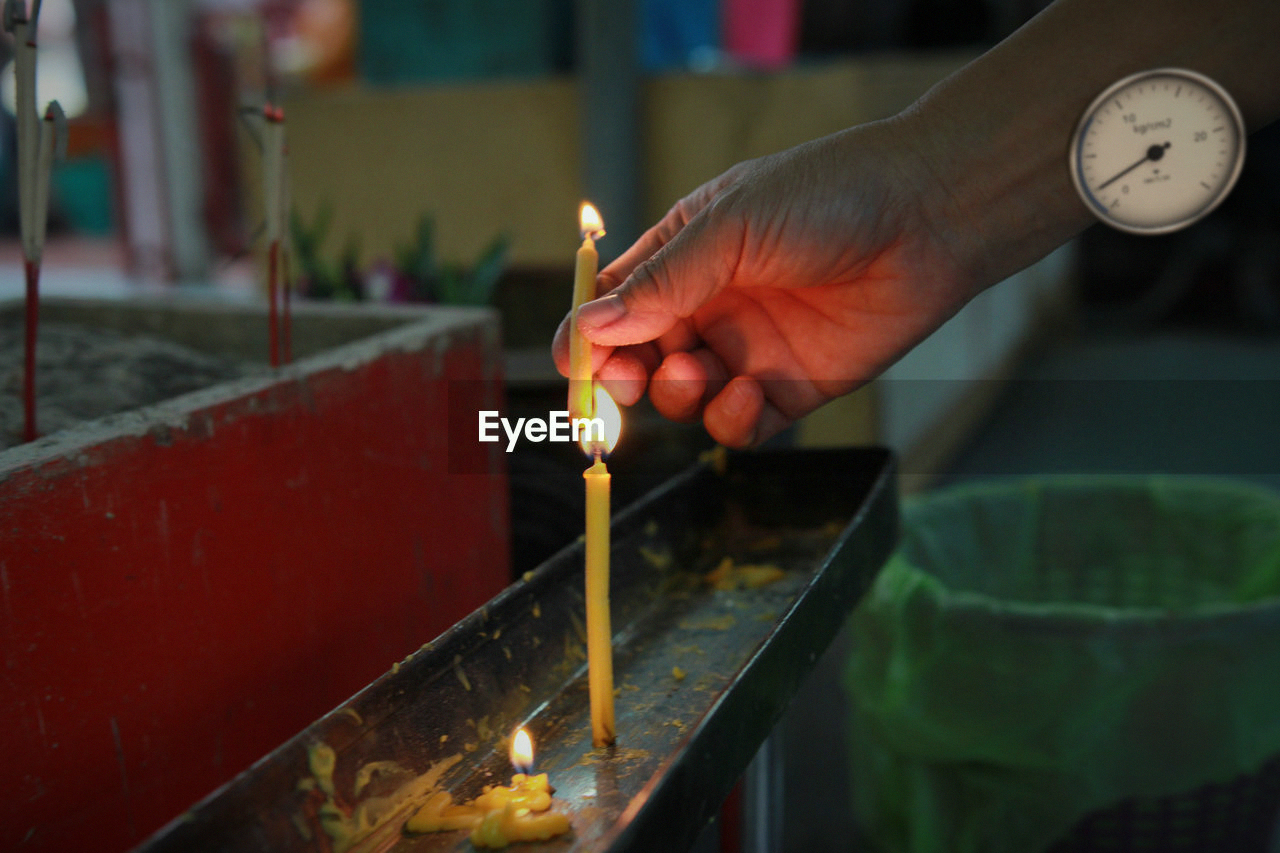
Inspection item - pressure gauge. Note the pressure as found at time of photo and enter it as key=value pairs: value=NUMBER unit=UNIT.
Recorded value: value=2 unit=kg/cm²
